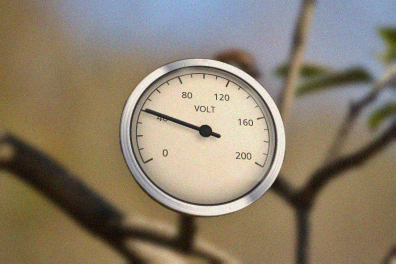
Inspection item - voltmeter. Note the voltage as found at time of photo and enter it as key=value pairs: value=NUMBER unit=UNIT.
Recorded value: value=40 unit=V
